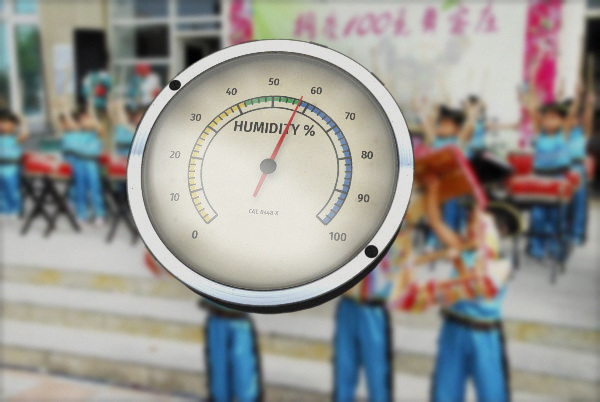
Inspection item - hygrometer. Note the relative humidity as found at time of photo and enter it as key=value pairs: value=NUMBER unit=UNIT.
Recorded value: value=58 unit=%
